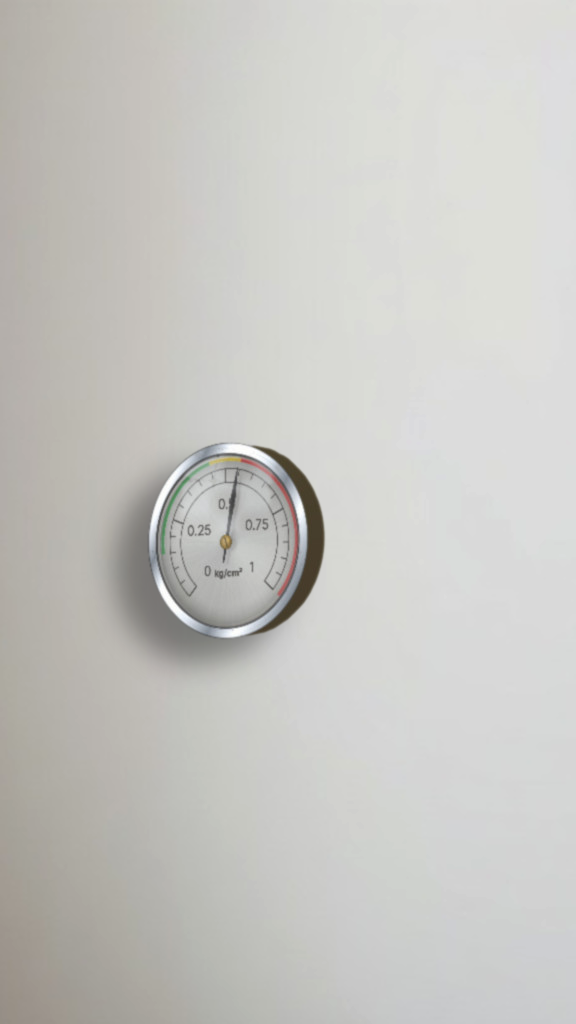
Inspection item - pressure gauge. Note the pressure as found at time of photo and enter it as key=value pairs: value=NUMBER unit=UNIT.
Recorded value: value=0.55 unit=kg/cm²
